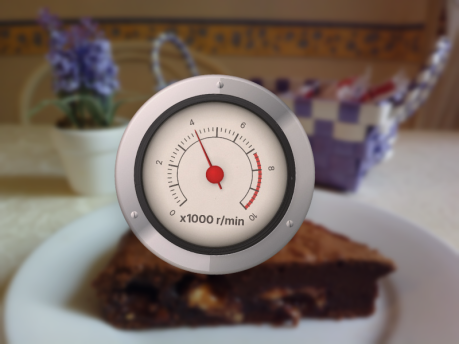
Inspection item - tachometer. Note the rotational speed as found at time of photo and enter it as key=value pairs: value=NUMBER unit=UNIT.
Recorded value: value=4000 unit=rpm
